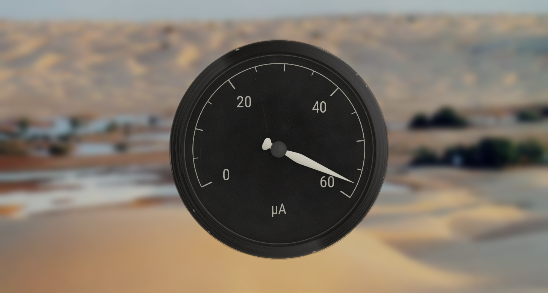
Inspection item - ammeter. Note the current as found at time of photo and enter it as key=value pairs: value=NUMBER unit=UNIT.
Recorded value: value=57.5 unit=µA
